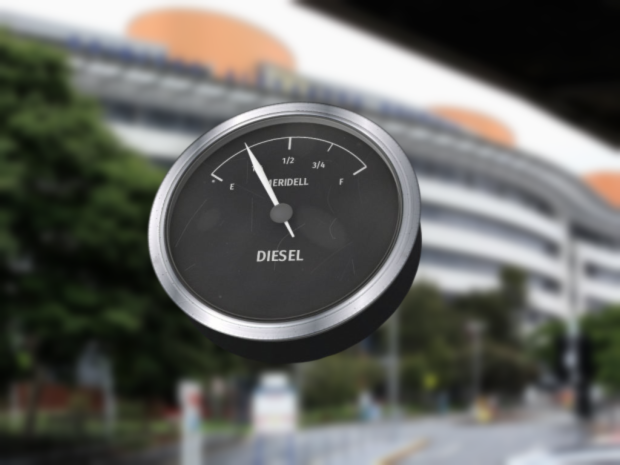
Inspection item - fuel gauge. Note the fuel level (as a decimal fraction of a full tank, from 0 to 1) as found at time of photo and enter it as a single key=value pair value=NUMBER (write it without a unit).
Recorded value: value=0.25
